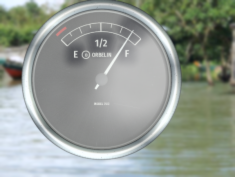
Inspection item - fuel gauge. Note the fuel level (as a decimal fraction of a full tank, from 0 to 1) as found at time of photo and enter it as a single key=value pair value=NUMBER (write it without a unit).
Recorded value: value=0.875
